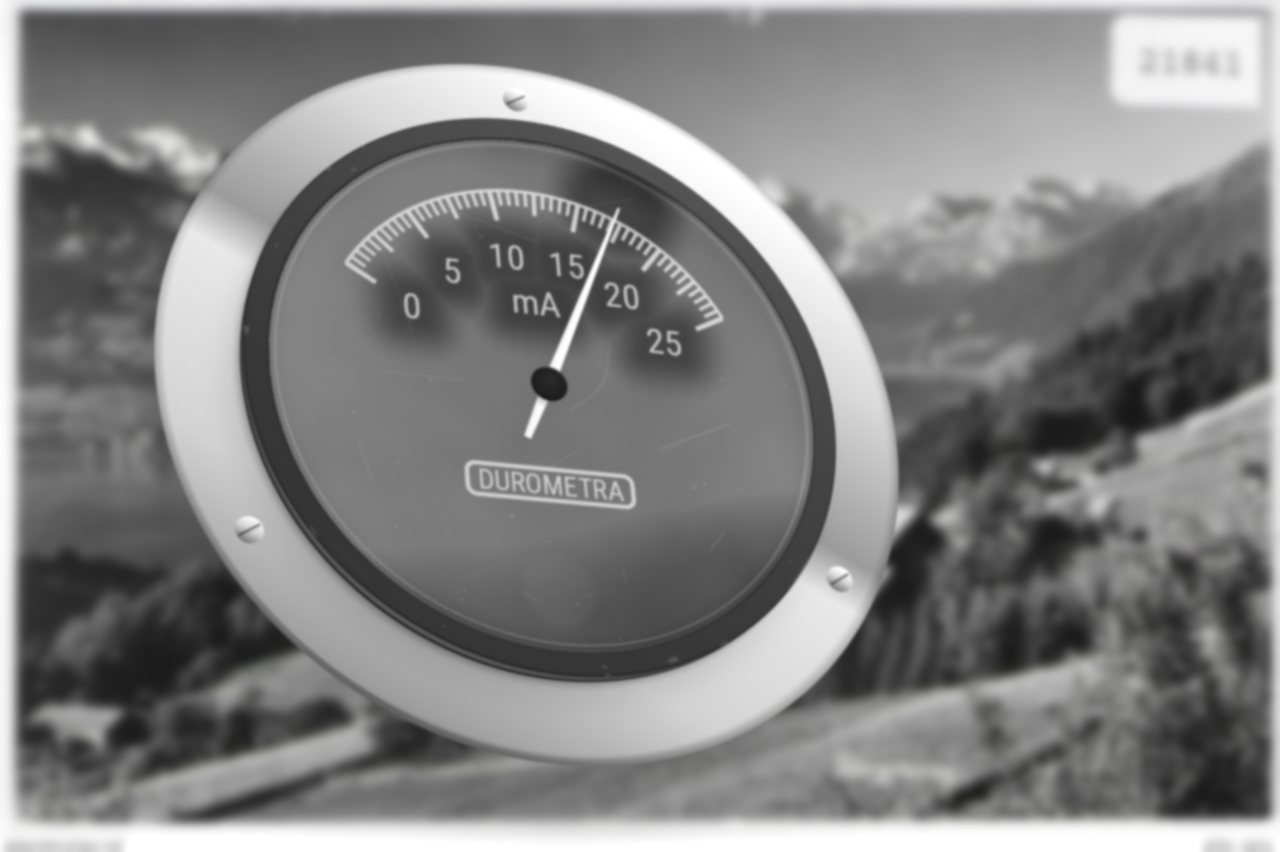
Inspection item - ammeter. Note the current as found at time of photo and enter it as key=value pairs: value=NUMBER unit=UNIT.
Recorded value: value=17 unit=mA
